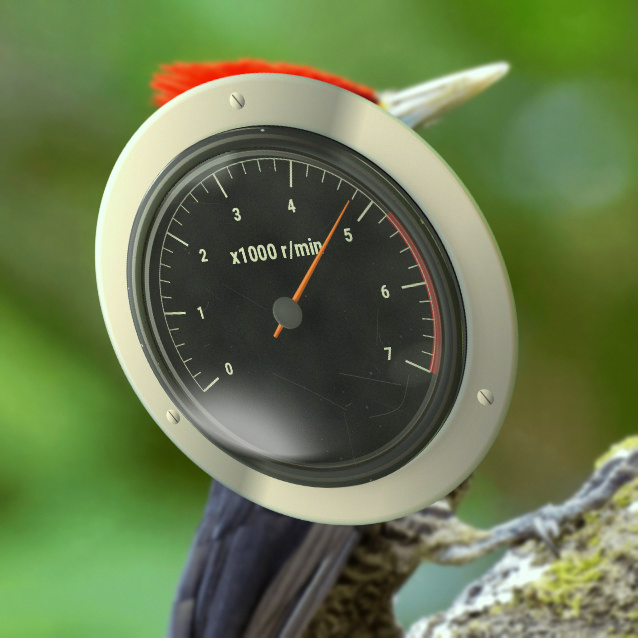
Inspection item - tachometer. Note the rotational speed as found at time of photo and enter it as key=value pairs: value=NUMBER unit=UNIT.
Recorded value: value=4800 unit=rpm
